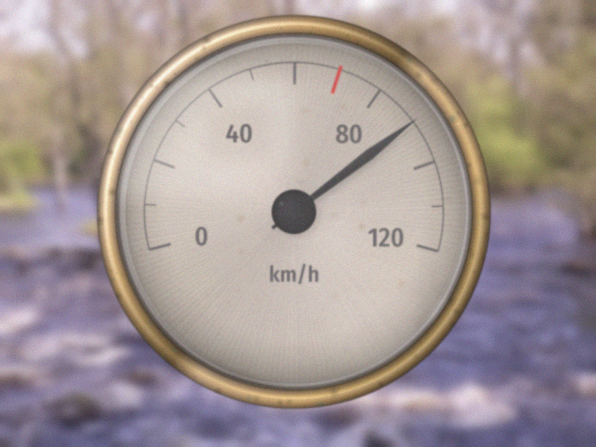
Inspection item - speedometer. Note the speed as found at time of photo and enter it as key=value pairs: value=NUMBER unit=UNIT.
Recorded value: value=90 unit=km/h
